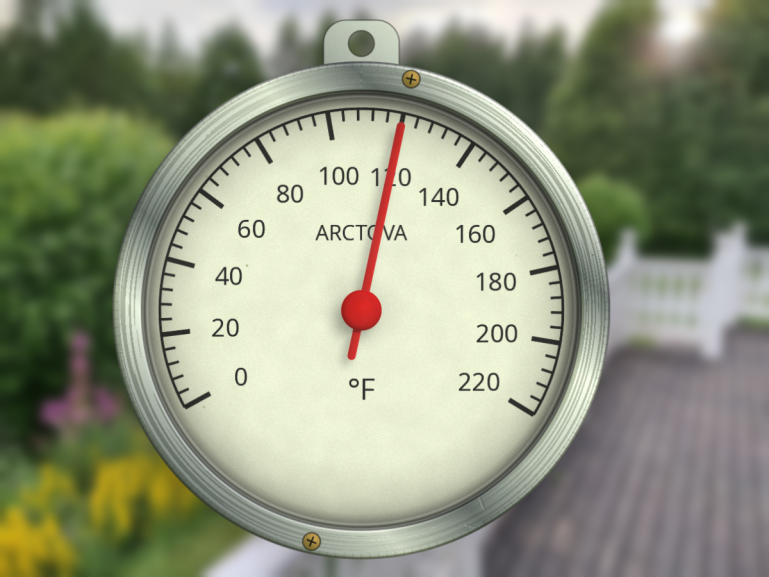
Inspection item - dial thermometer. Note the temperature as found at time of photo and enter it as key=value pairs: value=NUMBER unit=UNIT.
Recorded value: value=120 unit=°F
